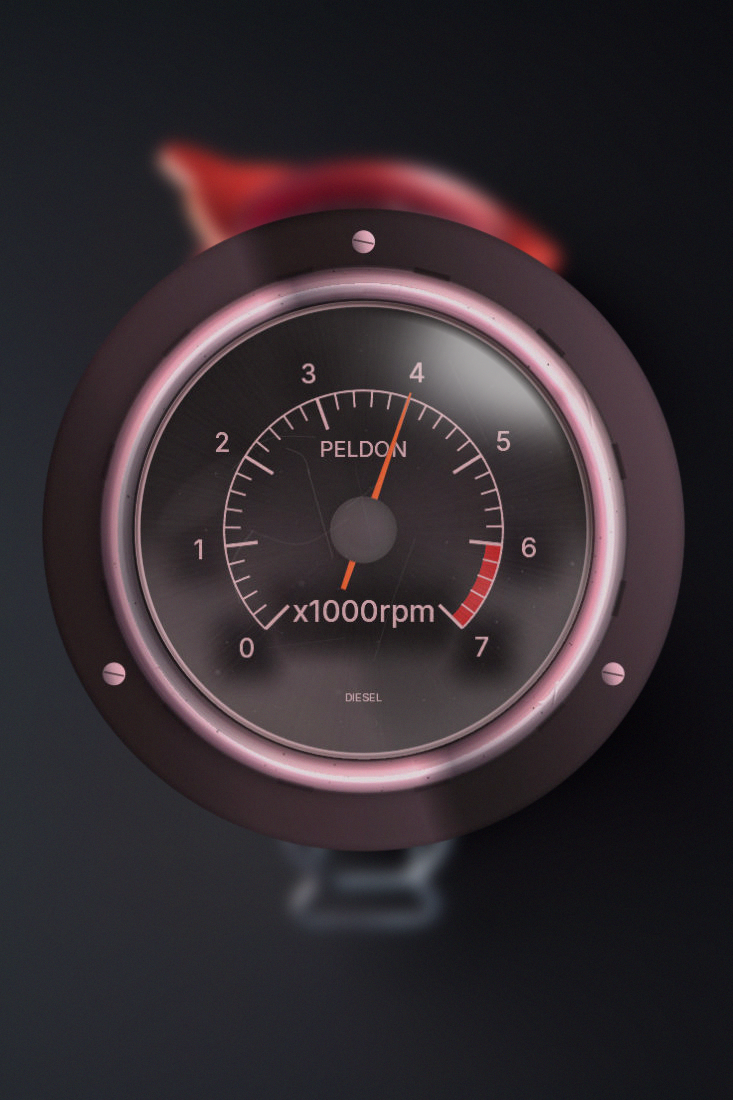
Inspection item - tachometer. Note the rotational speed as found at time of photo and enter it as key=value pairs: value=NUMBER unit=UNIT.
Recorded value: value=4000 unit=rpm
